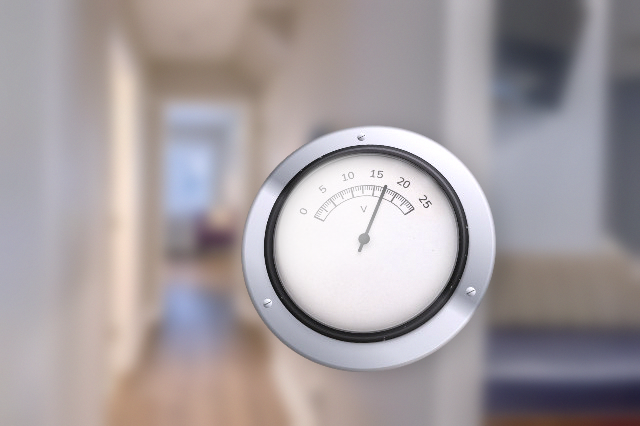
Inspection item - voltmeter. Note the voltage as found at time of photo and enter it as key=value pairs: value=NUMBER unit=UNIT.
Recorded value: value=17.5 unit=V
